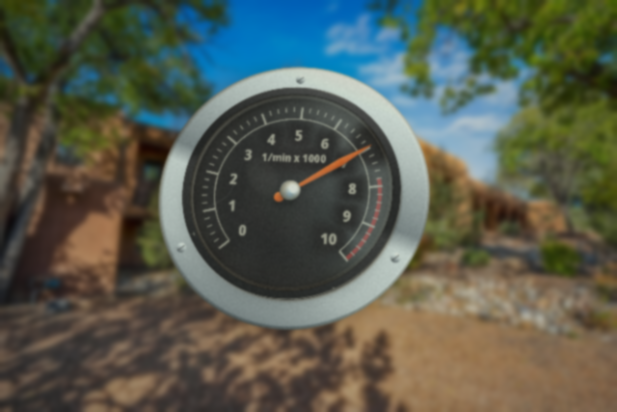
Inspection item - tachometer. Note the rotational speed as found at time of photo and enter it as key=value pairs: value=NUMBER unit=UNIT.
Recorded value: value=7000 unit=rpm
